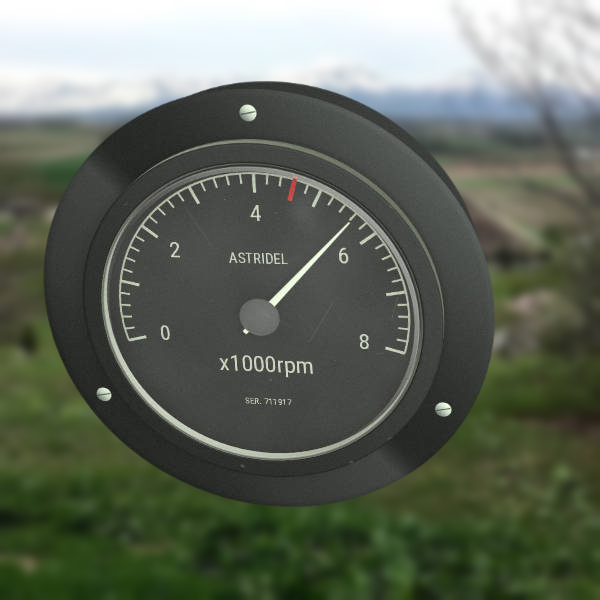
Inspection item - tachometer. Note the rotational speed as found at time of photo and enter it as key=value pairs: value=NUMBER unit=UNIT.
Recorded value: value=5600 unit=rpm
